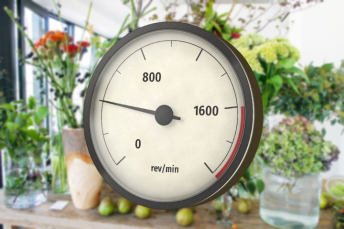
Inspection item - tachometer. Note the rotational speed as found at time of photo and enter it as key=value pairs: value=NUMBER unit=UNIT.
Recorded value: value=400 unit=rpm
